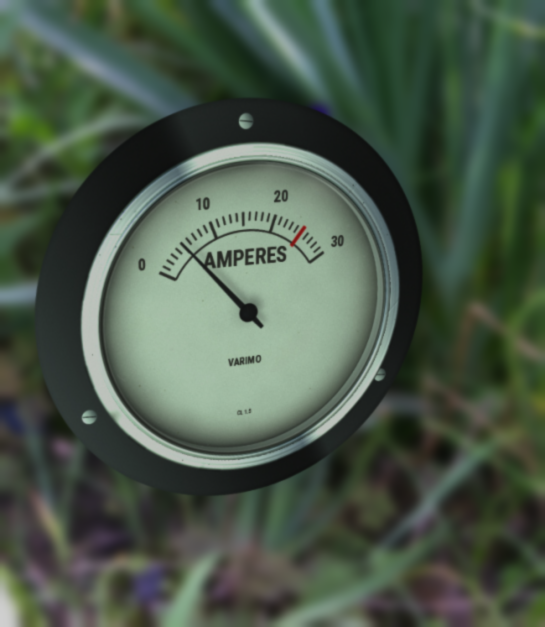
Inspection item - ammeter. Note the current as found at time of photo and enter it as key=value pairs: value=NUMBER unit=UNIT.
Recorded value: value=5 unit=A
